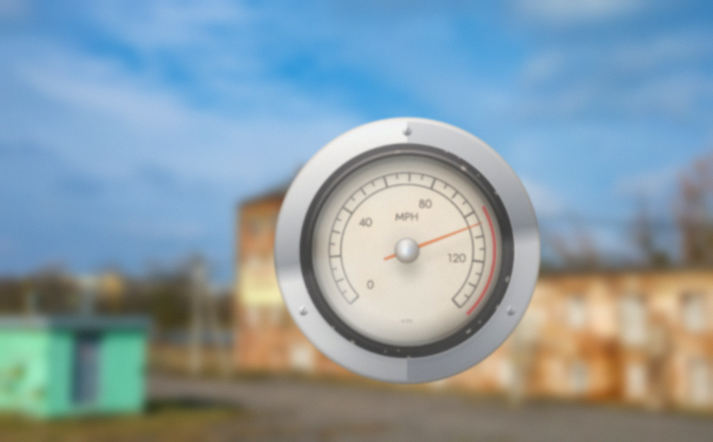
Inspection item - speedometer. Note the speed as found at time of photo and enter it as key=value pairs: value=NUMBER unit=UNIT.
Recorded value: value=105 unit=mph
